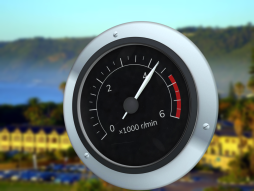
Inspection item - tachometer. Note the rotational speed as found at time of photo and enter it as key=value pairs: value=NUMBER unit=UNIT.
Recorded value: value=4250 unit=rpm
